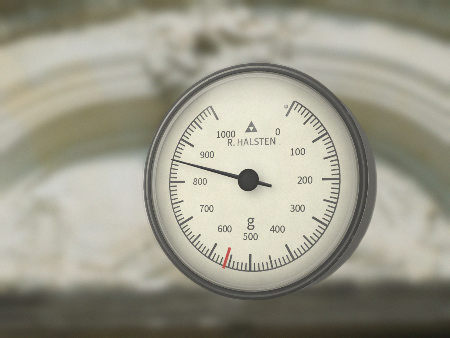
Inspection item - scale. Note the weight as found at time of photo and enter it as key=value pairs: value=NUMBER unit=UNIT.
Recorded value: value=850 unit=g
